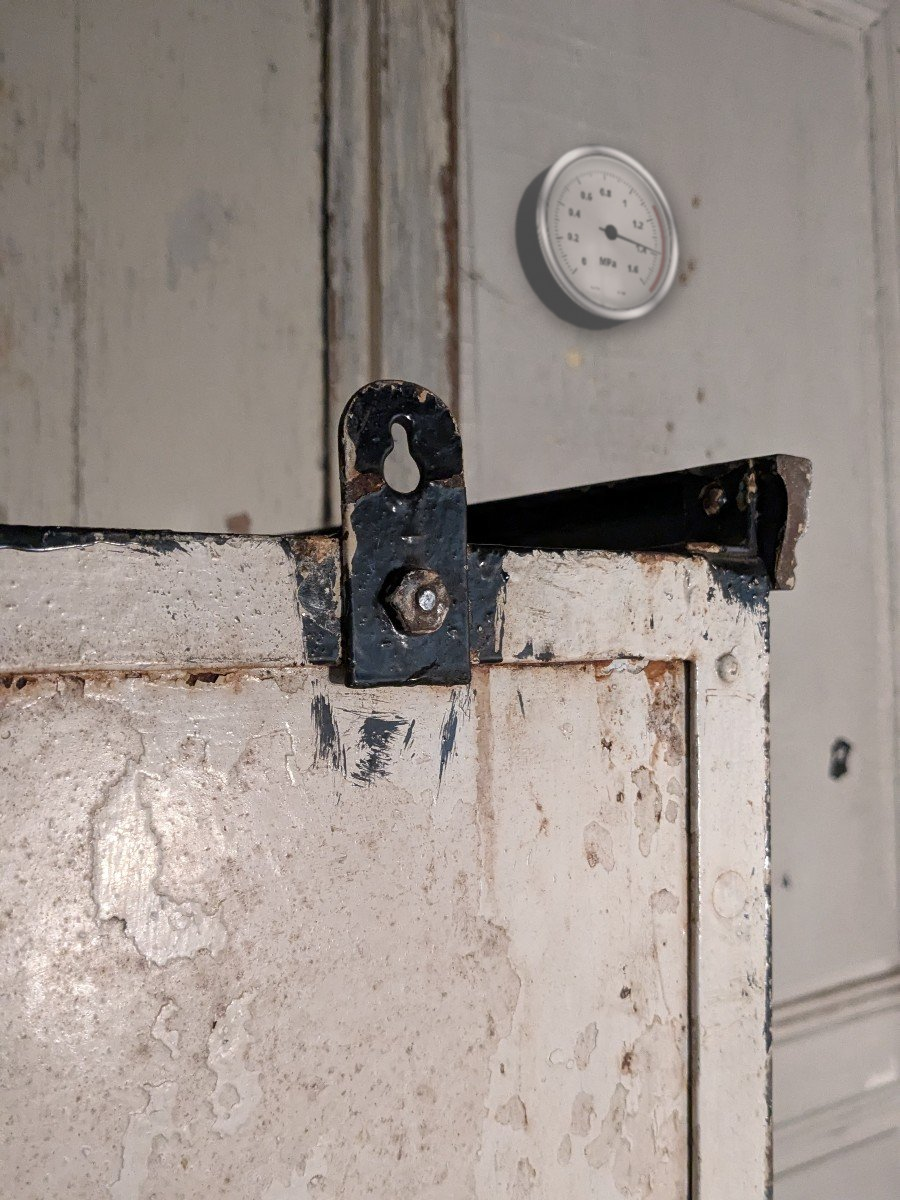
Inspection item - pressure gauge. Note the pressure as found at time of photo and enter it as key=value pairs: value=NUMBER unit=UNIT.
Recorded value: value=1.4 unit=MPa
